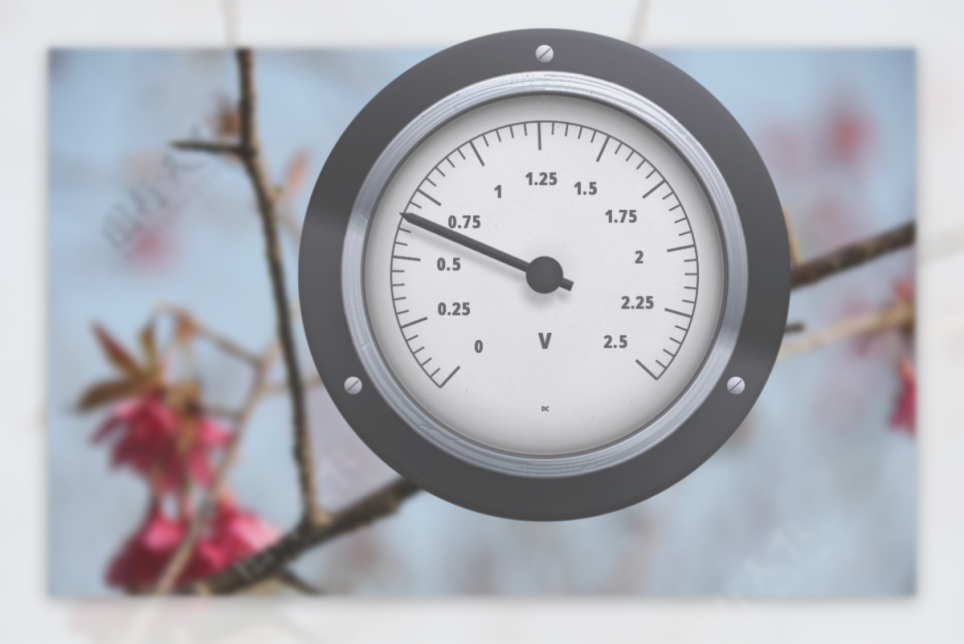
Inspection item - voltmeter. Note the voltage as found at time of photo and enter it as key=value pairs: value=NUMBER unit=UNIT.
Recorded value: value=0.65 unit=V
